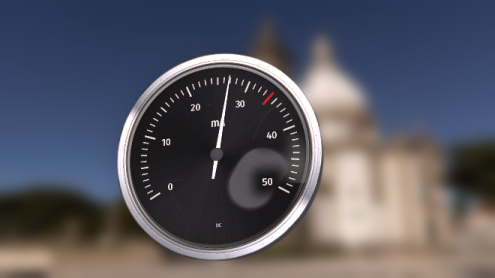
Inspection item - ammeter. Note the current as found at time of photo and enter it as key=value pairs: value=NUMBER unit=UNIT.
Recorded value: value=27 unit=mA
